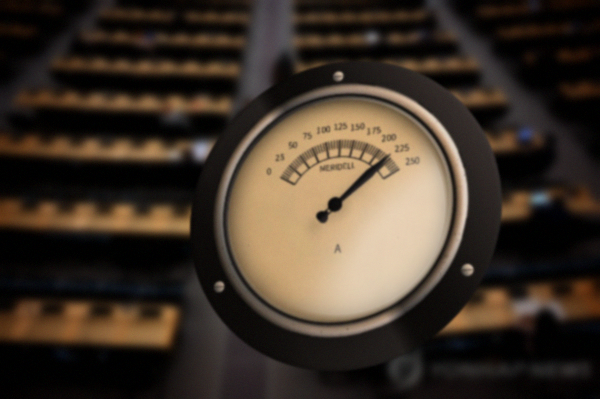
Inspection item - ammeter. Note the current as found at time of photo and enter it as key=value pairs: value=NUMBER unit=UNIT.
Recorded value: value=225 unit=A
